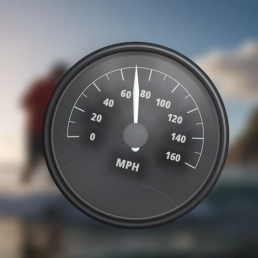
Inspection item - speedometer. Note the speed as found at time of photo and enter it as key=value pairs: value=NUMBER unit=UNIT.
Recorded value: value=70 unit=mph
